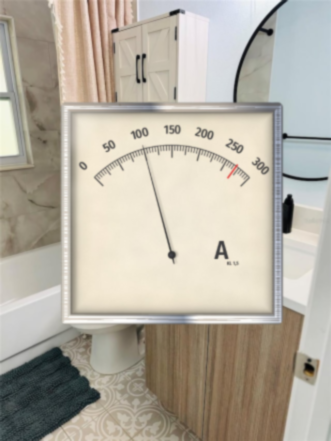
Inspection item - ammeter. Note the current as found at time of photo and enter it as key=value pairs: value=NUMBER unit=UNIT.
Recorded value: value=100 unit=A
